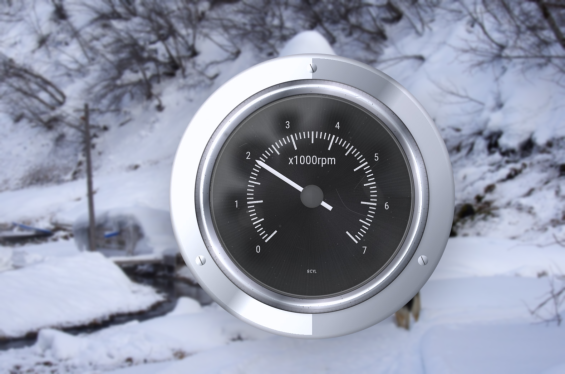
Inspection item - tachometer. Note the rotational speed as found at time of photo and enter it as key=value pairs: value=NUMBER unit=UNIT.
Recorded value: value=2000 unit=rpm
